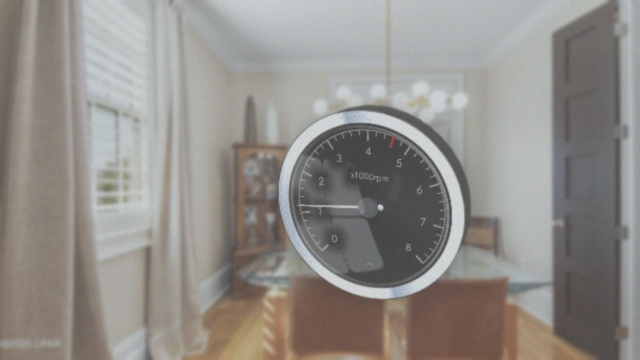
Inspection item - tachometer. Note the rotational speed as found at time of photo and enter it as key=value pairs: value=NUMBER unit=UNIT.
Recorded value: value=1200 unit=rpm
